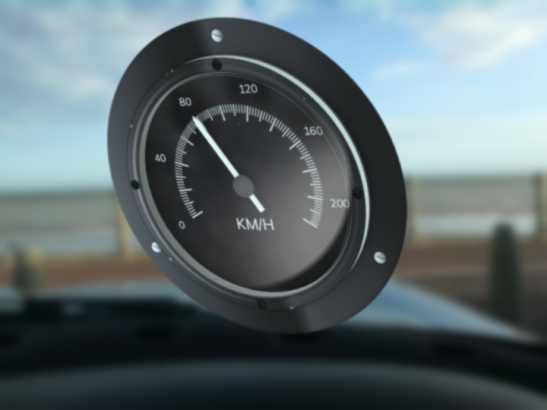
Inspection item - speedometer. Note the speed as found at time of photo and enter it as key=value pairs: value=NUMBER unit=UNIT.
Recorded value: value=80 unit=km/h
